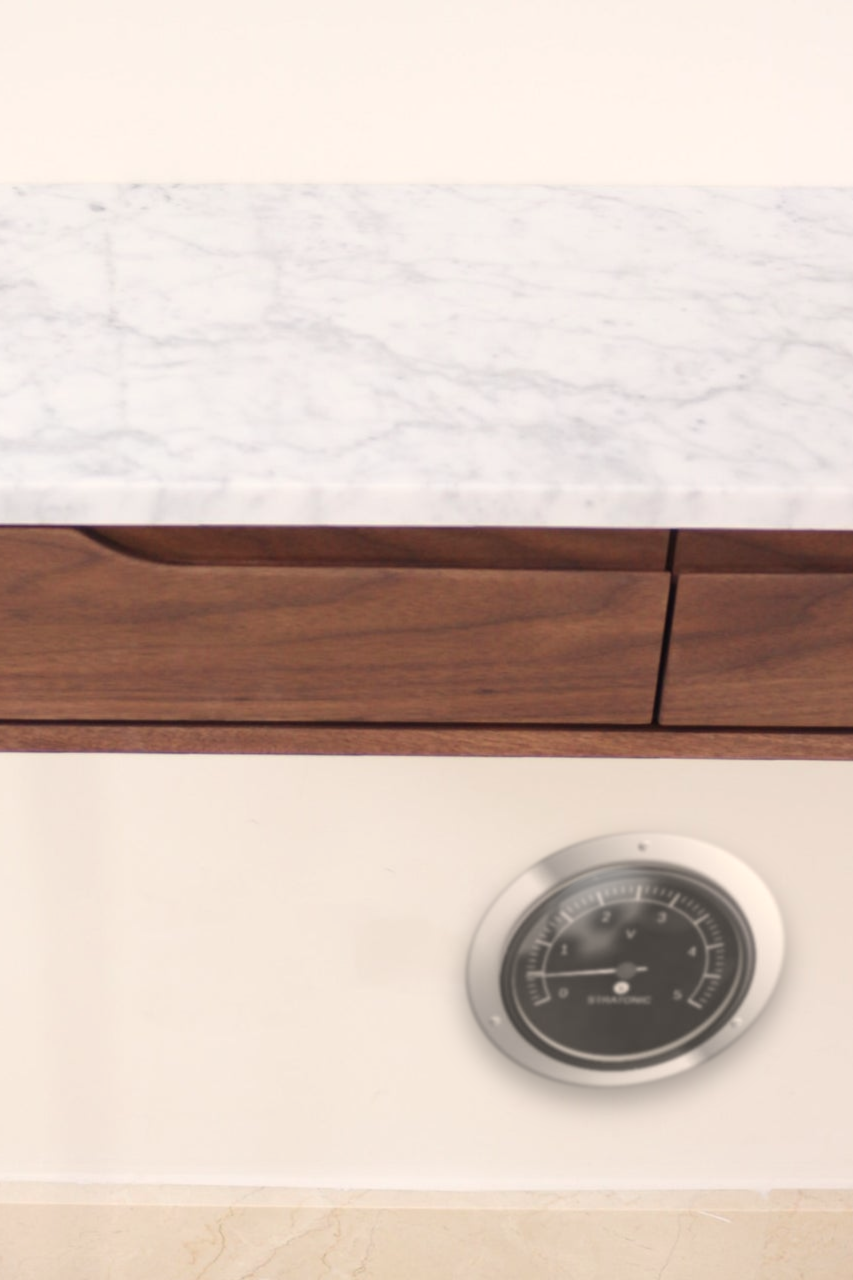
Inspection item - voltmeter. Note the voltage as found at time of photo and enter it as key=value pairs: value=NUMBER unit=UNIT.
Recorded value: value=0.5 unit=V
